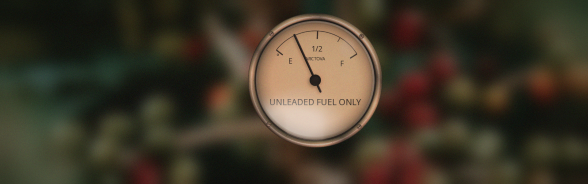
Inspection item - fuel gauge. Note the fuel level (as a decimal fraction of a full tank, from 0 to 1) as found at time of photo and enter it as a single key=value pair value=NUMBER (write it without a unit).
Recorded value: value=0.25
